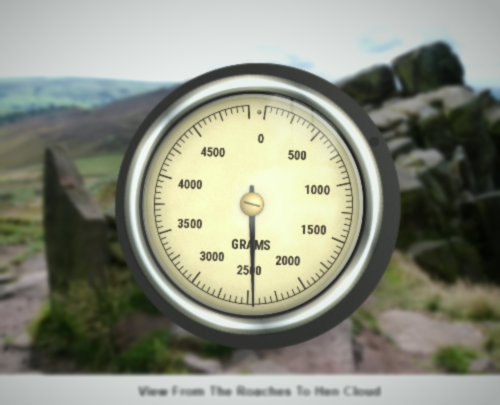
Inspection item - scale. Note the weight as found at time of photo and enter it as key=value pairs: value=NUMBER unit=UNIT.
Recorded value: value=2450 unit=g
